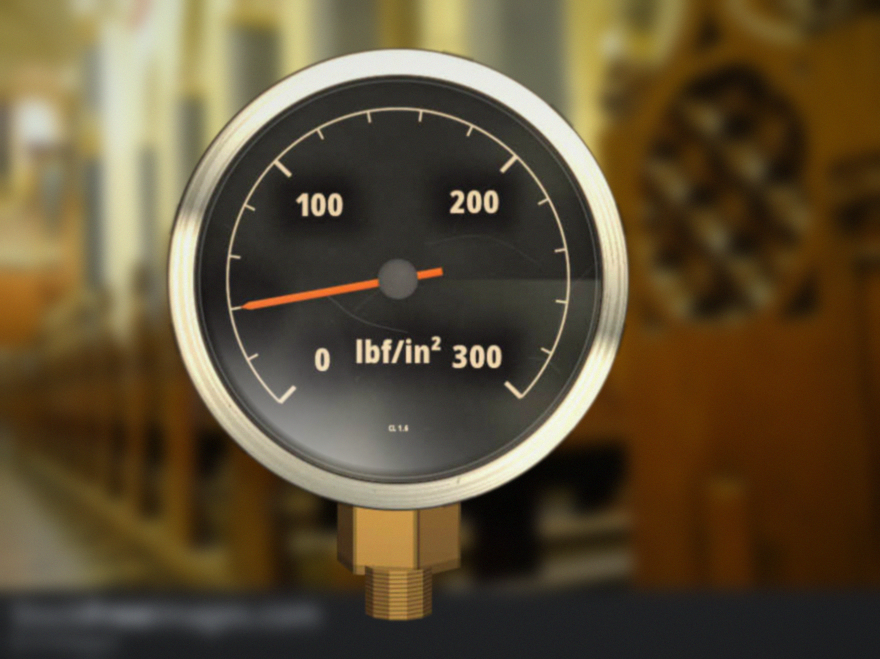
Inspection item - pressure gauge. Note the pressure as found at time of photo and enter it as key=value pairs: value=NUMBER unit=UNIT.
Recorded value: value=40 unit=psi
